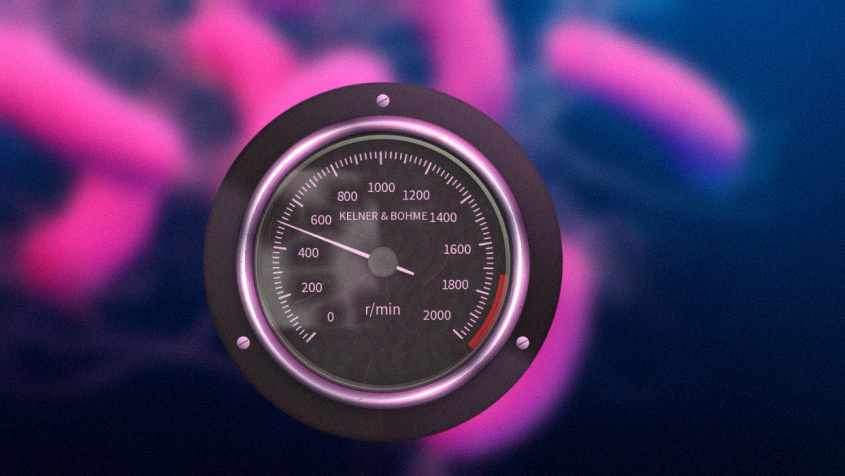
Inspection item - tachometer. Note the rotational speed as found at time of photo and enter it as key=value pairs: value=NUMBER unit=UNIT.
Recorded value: value=500 unit=rpm
